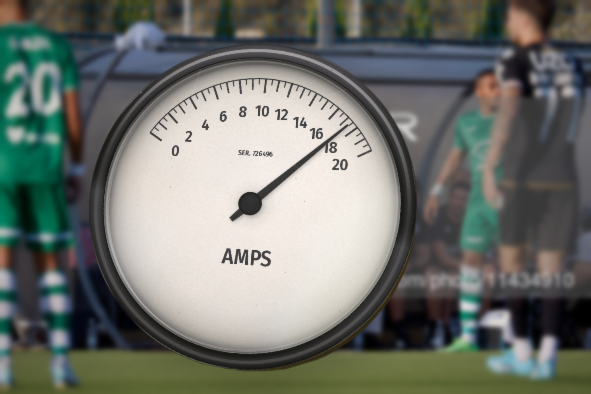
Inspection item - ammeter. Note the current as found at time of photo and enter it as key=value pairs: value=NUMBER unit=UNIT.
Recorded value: value=17.5 unit=A
